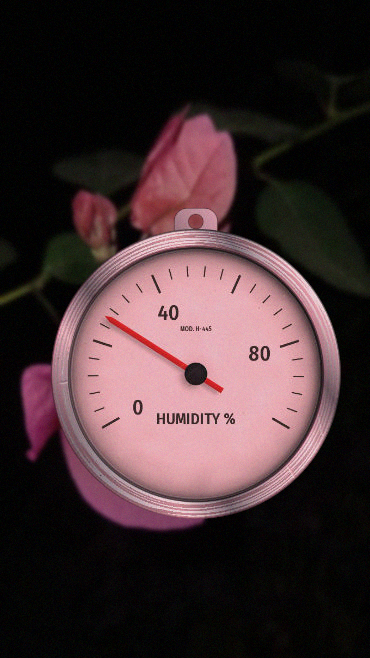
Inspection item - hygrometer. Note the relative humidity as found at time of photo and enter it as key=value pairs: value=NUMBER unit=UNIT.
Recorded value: value=26 unit=%
